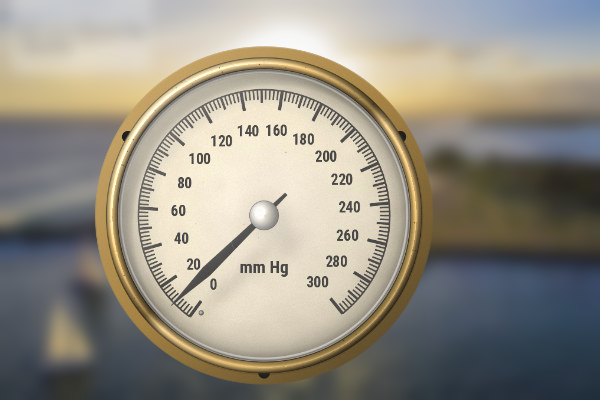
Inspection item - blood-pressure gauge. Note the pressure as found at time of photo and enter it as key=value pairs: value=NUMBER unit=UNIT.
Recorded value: value=10 unit=mmHg
